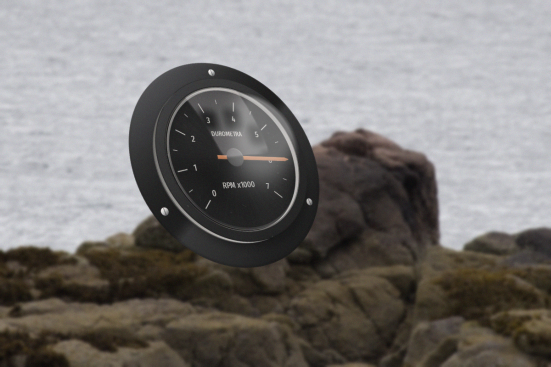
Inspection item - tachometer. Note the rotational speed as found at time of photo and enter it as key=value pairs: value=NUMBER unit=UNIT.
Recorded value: value=6000 unit=rpm
